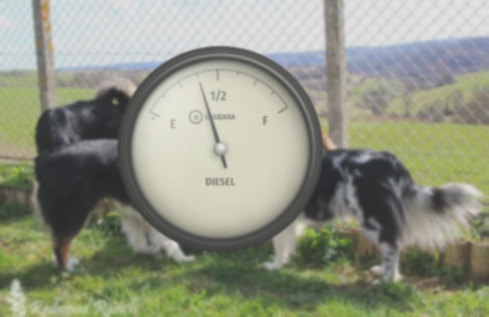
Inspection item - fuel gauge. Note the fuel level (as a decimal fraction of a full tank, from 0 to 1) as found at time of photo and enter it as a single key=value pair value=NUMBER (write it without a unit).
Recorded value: value=0.375
